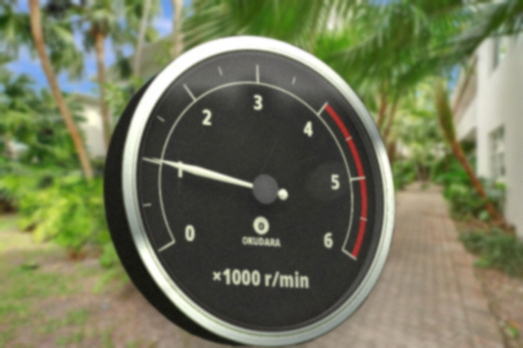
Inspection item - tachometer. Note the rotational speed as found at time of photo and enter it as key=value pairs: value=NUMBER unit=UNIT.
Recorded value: value=1000 unit=rpm
